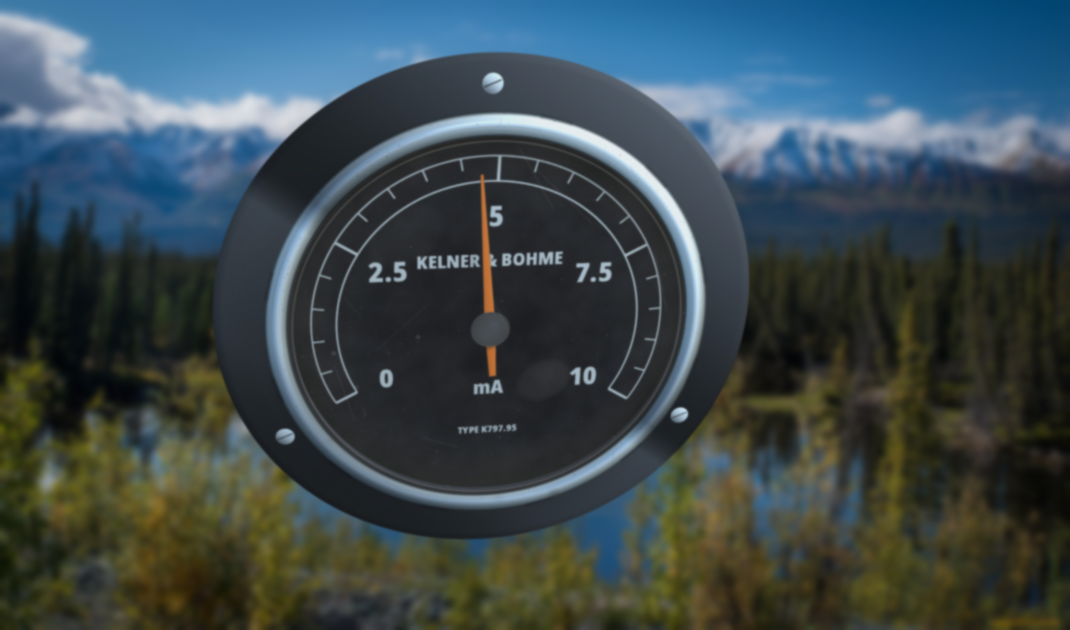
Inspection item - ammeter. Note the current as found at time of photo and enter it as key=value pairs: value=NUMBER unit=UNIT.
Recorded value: value=4.75 unit=mA
